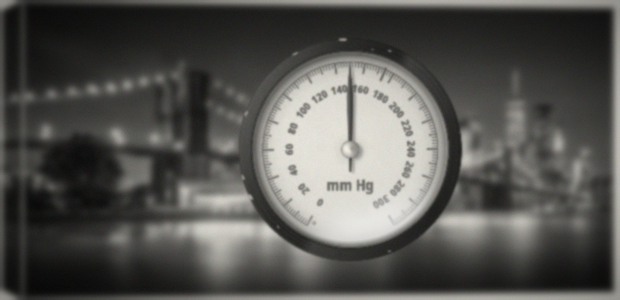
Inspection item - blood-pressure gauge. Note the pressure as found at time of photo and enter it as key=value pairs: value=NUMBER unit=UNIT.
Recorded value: value=150 unit=mmHg
